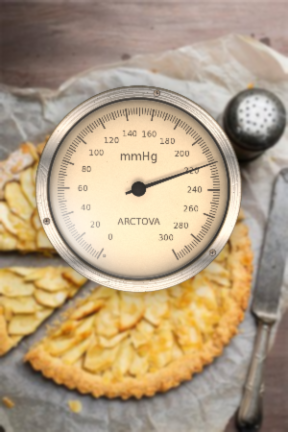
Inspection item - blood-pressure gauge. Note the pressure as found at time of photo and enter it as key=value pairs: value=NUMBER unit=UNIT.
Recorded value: value=220 unit=mmHg
